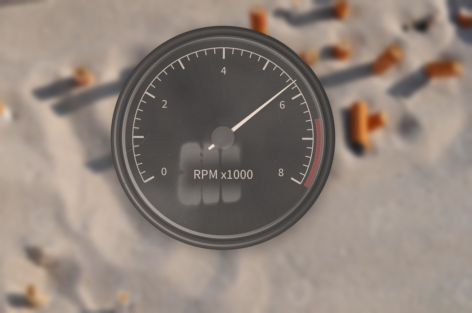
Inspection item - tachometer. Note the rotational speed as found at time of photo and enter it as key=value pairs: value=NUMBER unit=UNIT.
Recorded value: value=5700 unit=rpm
